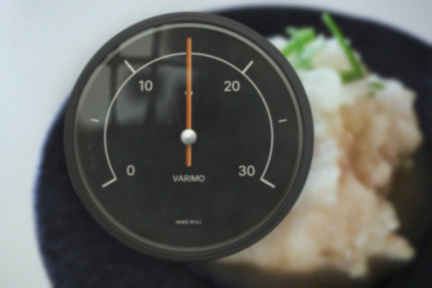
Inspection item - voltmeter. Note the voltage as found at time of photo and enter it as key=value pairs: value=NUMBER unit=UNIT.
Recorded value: value=15 unit=V
